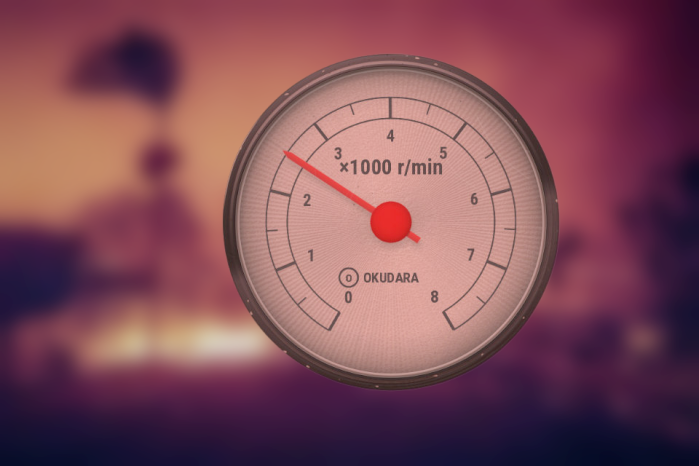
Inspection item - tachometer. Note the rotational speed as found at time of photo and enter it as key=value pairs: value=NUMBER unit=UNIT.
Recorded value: value=2500 unit=rpm
